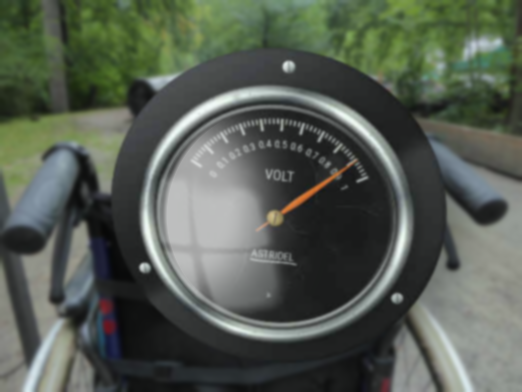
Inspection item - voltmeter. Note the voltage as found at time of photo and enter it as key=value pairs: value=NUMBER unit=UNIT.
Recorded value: value=0.9 unit=V
